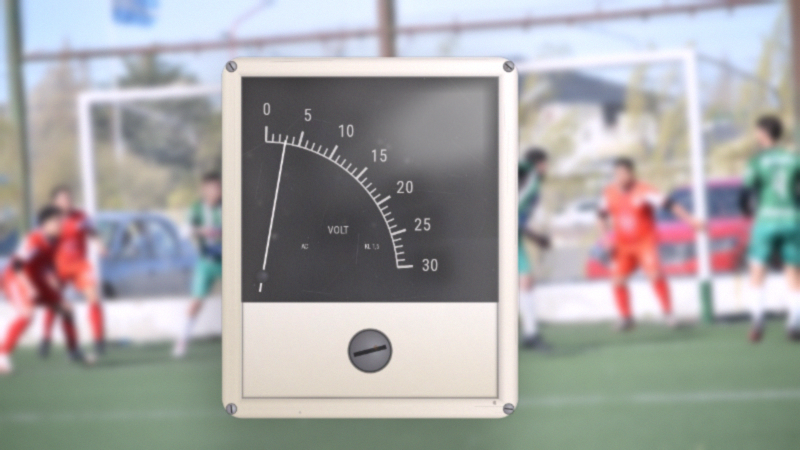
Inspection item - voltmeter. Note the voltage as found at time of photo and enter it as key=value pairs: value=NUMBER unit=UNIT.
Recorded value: value=3 unit=V
